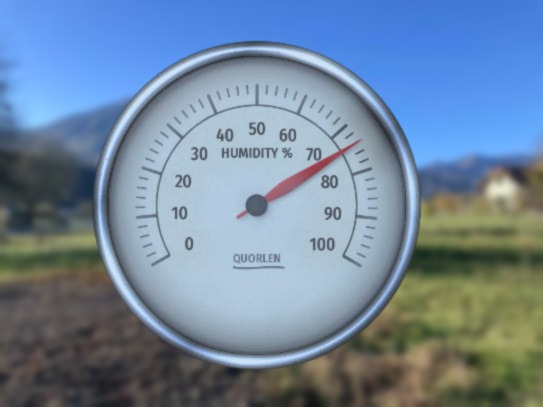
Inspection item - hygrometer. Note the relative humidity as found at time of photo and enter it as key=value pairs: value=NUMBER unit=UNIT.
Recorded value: value=74 unit=%
